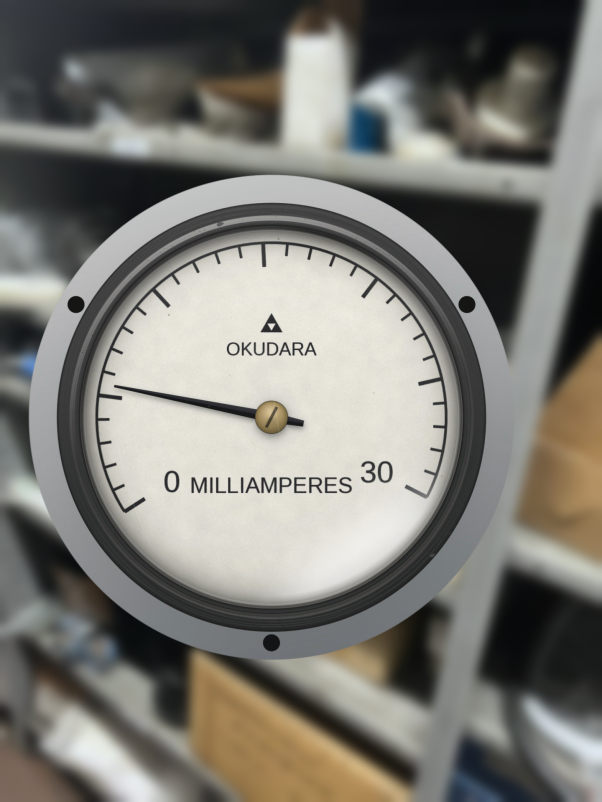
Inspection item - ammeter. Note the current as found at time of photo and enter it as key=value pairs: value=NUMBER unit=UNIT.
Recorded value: value=5.5 unit=mA
